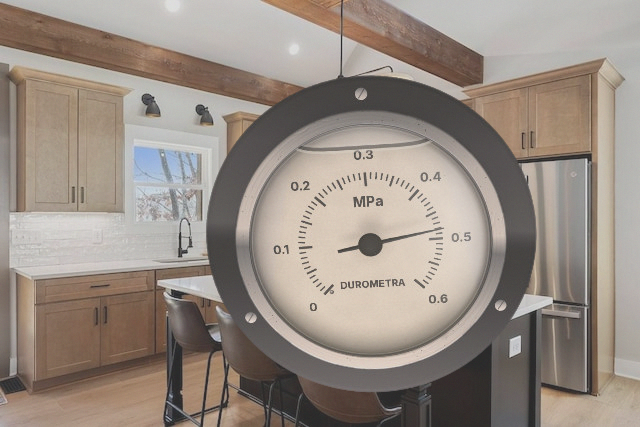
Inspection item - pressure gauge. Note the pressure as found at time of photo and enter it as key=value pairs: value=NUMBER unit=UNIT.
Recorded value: value=0.48 unit=MPa
